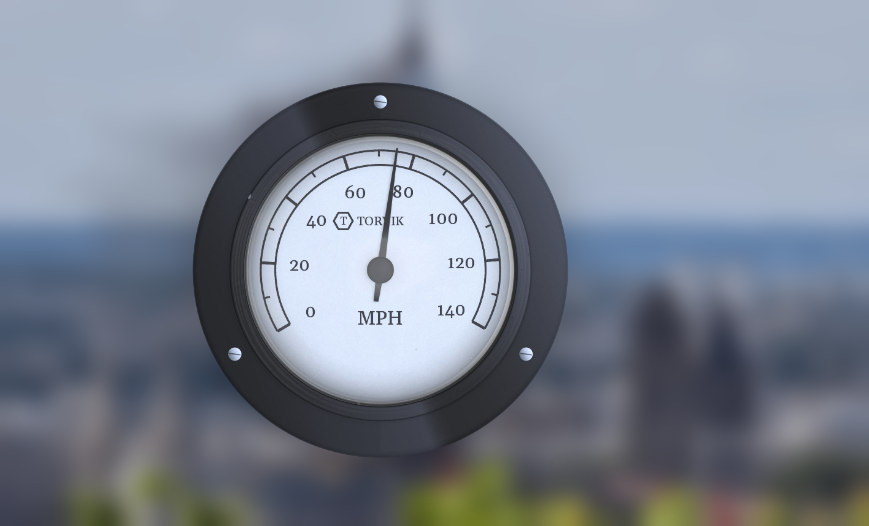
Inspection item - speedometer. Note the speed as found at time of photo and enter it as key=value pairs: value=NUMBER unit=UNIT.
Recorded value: value=75 unit=mph
